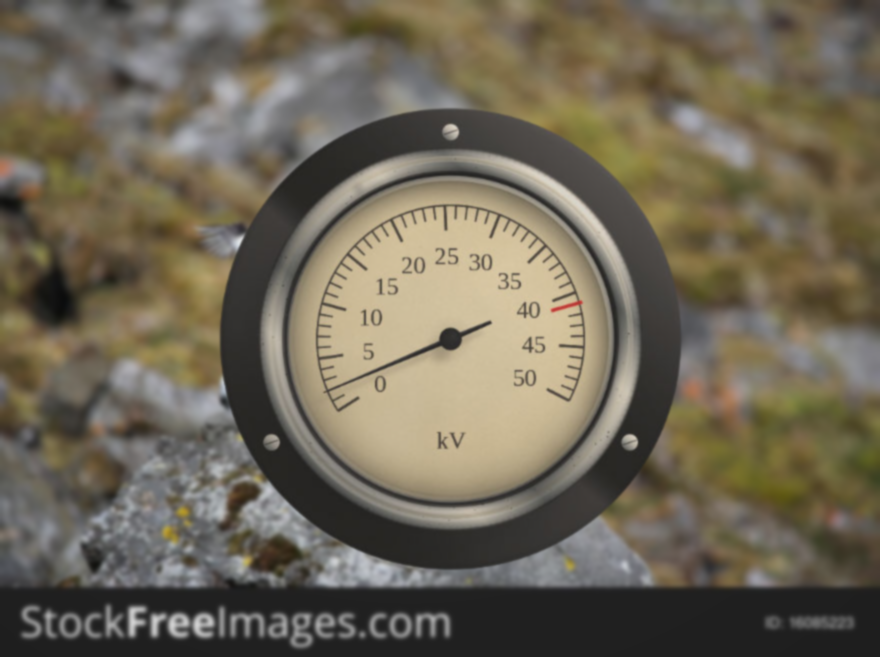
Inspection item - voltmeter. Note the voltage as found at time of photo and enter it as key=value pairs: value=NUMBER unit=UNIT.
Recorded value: value=2 unit=kV
